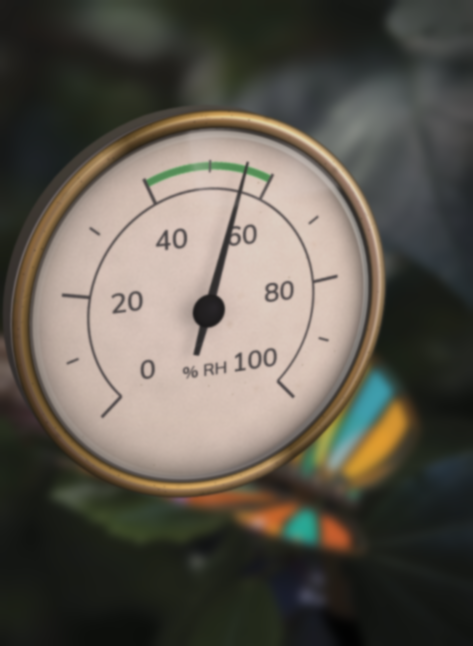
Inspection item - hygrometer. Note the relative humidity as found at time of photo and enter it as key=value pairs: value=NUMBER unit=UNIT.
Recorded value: value=55 unit=%
